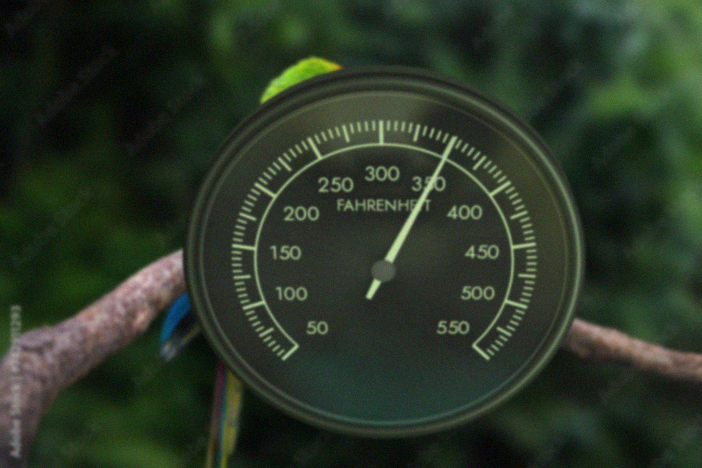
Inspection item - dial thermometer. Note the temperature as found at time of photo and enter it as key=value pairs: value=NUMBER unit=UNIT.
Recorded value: value=350 unit=°F
